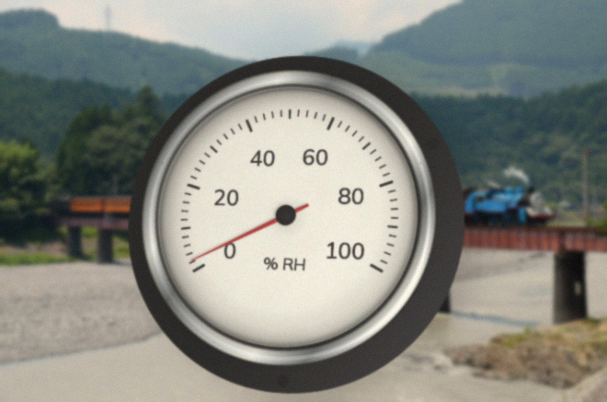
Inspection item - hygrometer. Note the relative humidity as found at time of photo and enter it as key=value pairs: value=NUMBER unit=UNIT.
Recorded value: value=2 unit=%
